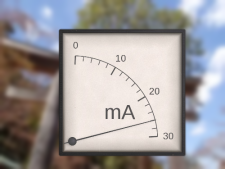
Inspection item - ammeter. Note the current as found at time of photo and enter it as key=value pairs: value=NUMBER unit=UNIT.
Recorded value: value=26 unit=mA
